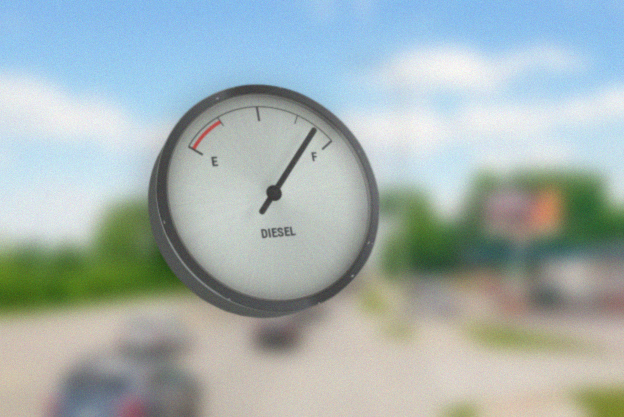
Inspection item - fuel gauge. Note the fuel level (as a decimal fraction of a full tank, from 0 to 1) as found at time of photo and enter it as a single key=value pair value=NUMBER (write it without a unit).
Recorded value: value=0.875
